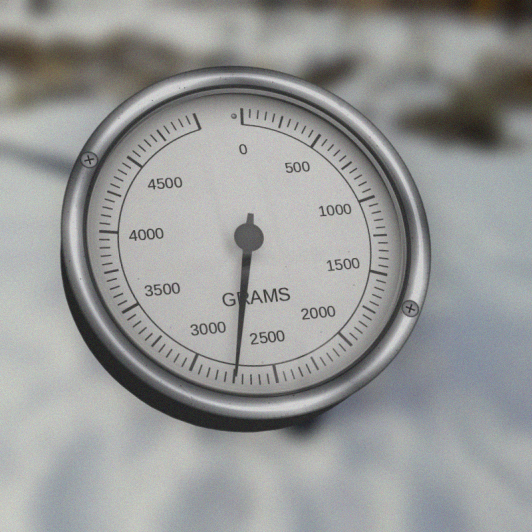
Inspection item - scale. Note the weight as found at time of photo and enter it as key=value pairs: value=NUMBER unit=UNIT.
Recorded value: value=2750 unit=g
